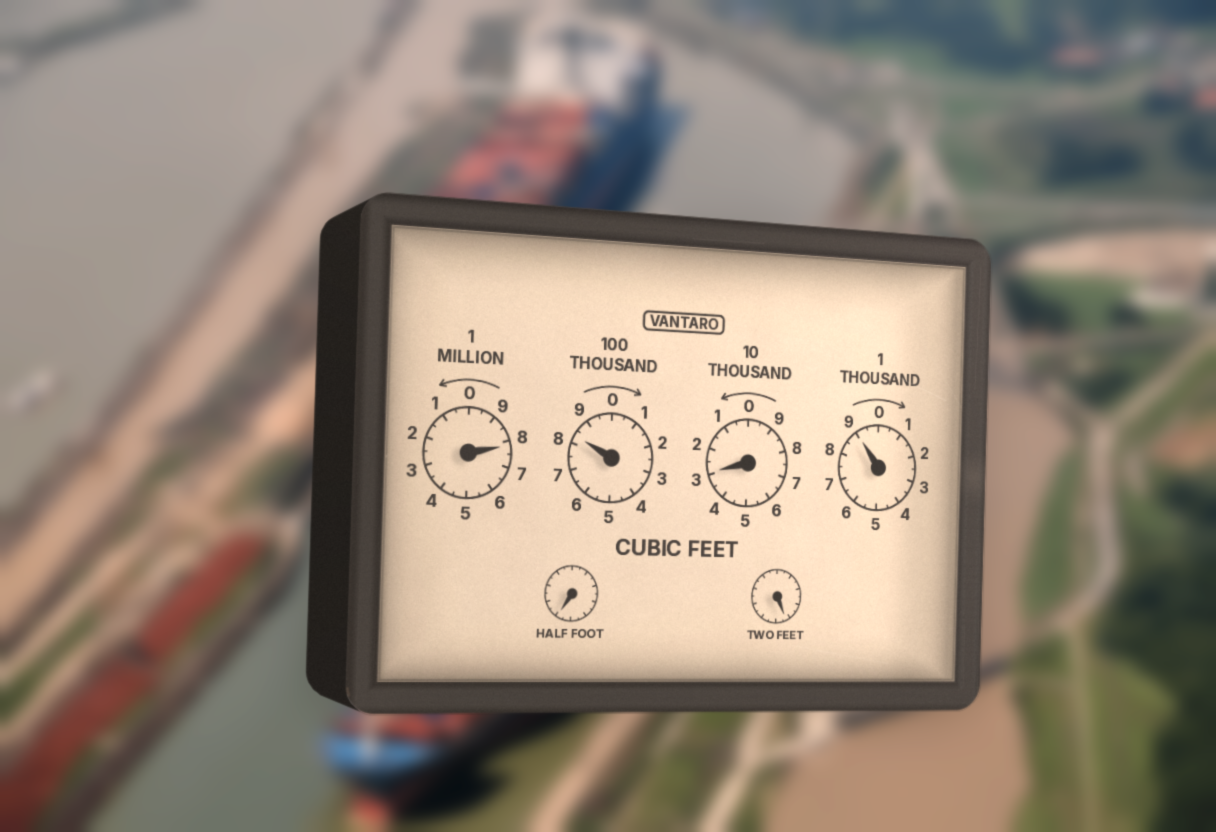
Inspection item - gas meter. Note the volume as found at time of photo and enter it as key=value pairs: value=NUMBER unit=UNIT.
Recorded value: value=782900 unit=ft³
